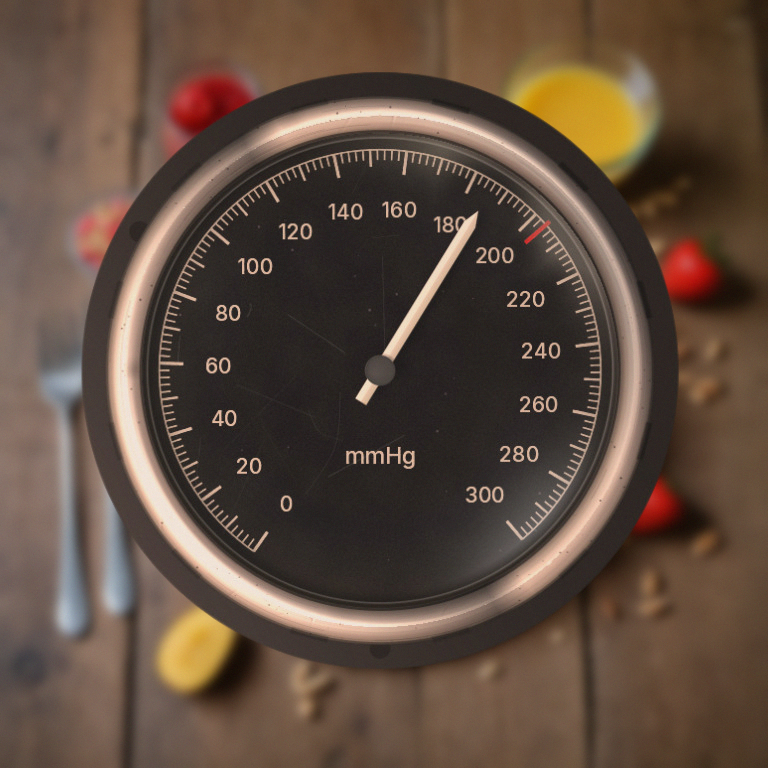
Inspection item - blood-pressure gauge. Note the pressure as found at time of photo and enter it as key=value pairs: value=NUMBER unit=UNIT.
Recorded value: value=186 unit=mmHg
